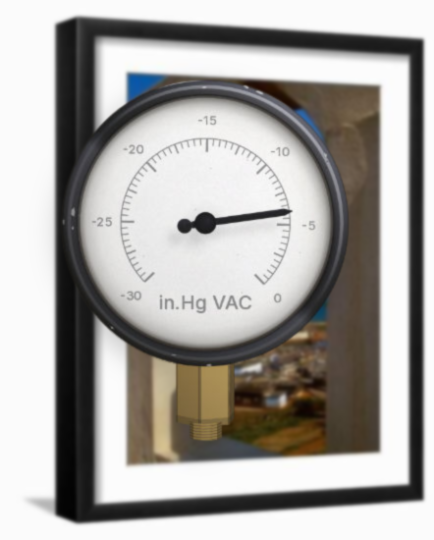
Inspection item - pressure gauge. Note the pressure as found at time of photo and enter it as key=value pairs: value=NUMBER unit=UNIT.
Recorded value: value=-6 unit=inHg
